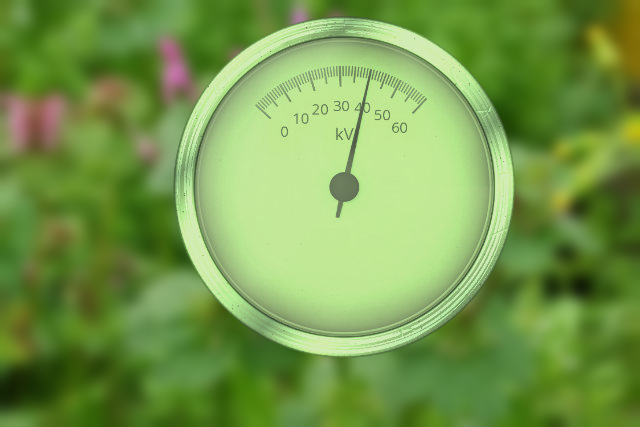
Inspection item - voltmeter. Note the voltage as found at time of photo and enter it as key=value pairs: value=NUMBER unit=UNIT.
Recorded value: value=40 unit=kV
